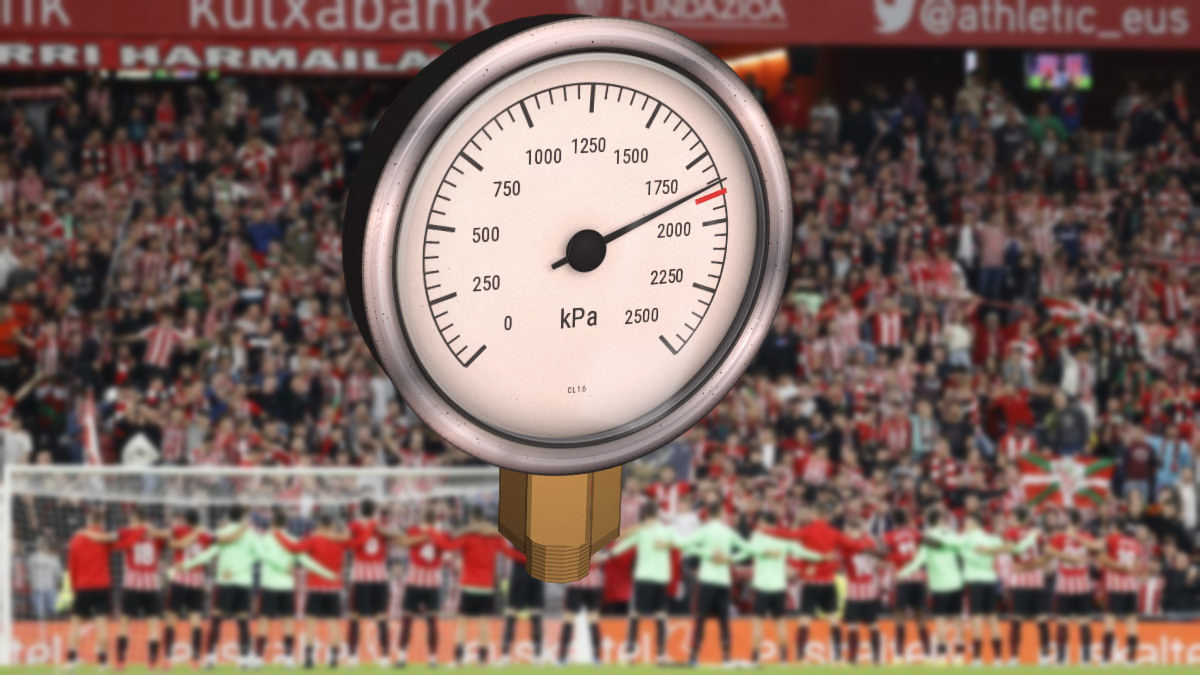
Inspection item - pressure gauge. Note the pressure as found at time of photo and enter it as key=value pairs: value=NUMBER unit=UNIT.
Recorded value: value=1850 unit=kPa
